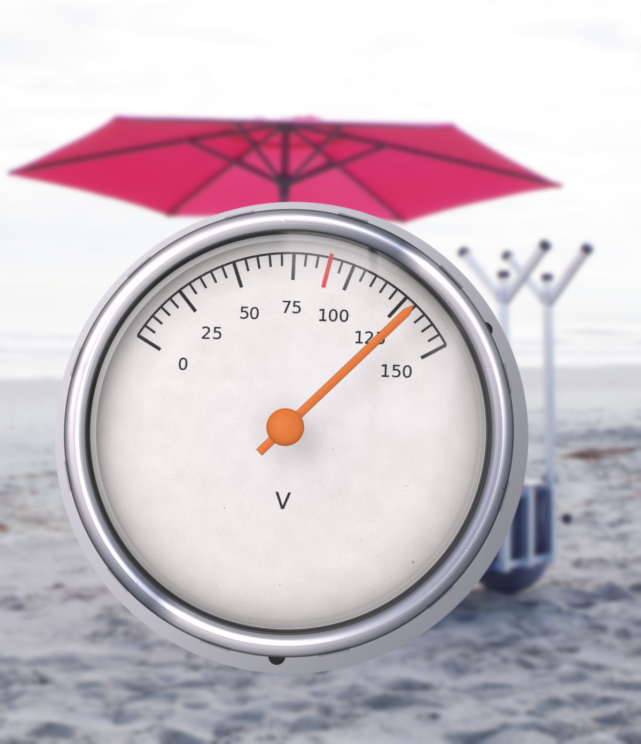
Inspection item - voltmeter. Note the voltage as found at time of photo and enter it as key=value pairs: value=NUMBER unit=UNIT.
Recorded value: value=130 unit=V
